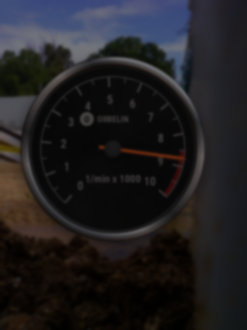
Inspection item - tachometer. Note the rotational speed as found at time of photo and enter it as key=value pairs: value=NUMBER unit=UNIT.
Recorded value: value=8750 unit=rpm
